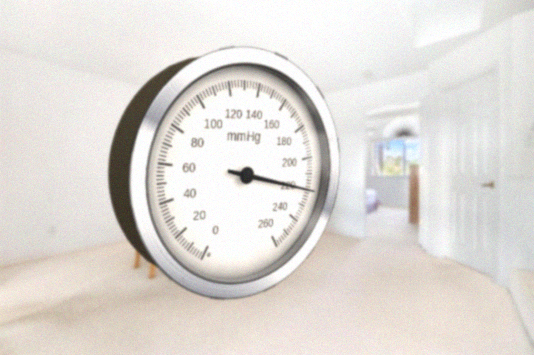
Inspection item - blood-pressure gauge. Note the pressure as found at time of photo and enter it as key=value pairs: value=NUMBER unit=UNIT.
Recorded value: value=220 unit=mmHg
